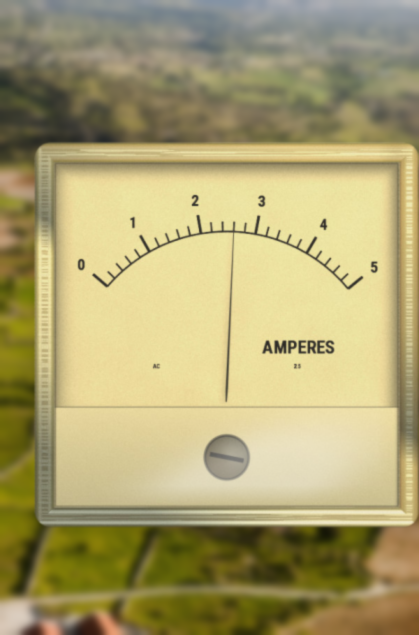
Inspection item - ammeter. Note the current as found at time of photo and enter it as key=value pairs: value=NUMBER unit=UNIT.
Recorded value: value=2.6 unit=A
